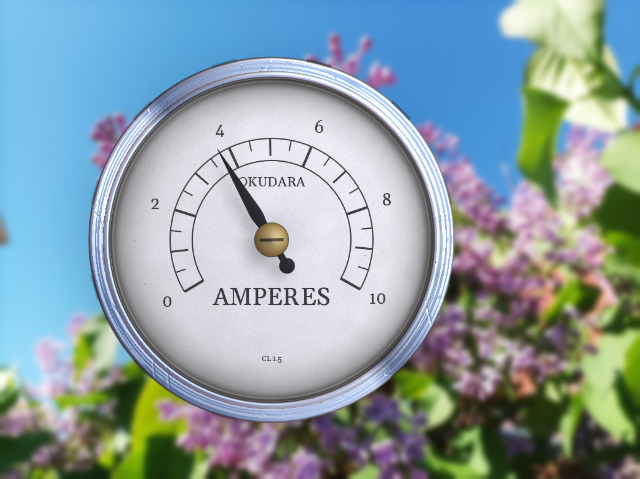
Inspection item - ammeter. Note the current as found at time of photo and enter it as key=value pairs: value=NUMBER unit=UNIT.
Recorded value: value=3.75 unit=A
